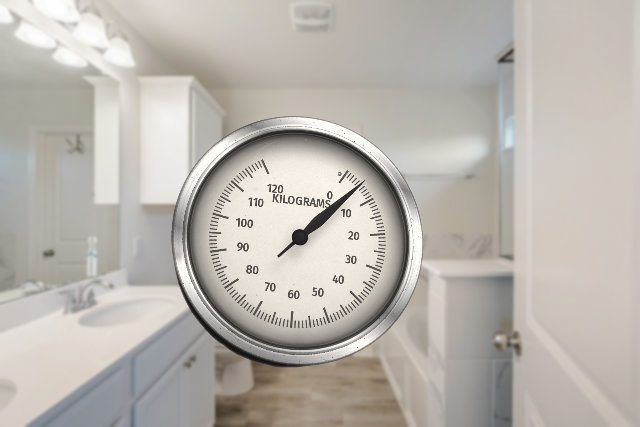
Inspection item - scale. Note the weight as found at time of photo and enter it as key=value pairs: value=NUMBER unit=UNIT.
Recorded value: value=5 unit=kg
